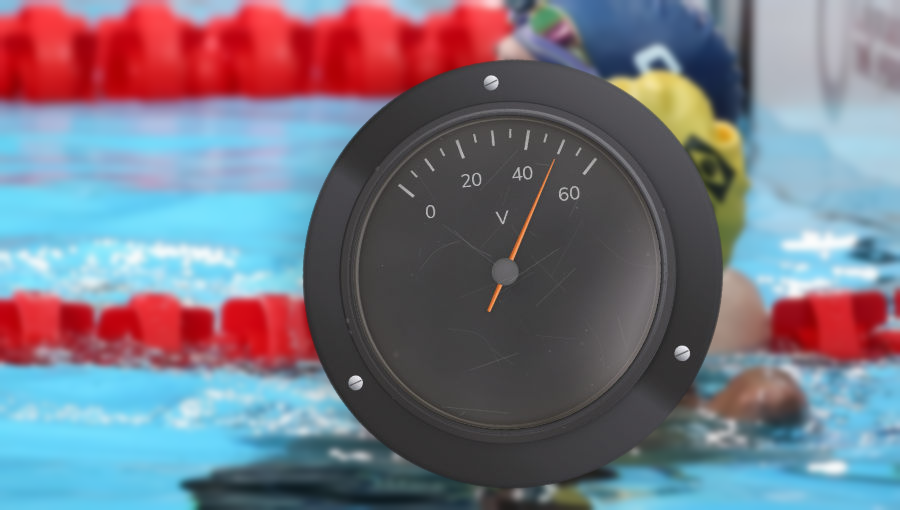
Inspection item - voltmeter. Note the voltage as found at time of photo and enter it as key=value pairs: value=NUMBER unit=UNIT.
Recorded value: value=50 unit=V
